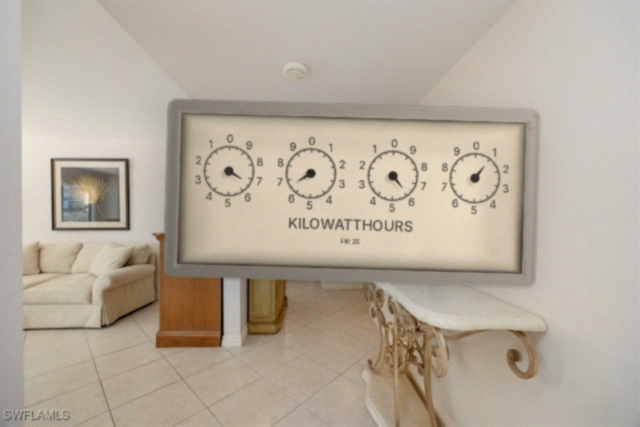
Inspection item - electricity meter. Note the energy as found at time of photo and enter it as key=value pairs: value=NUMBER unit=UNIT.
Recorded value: value=6661 unit=kWh
